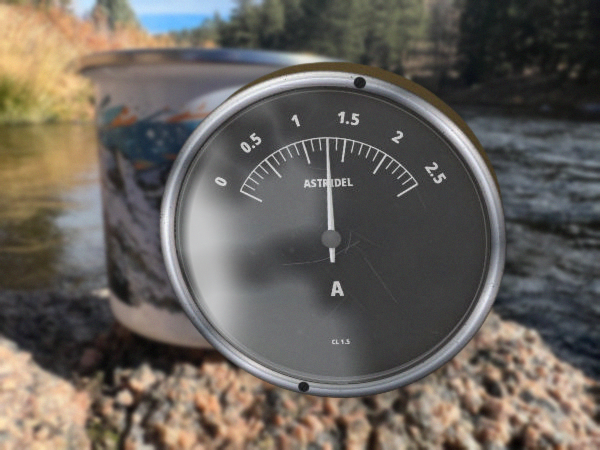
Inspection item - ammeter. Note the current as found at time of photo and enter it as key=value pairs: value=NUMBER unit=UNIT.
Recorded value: value=1.3 unit=A
